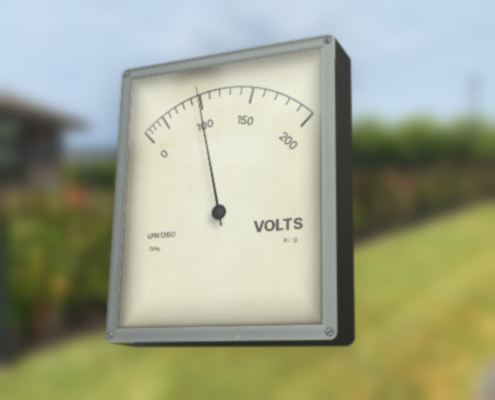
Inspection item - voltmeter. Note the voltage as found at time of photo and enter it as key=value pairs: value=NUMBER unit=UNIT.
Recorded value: value=100 unit=V
